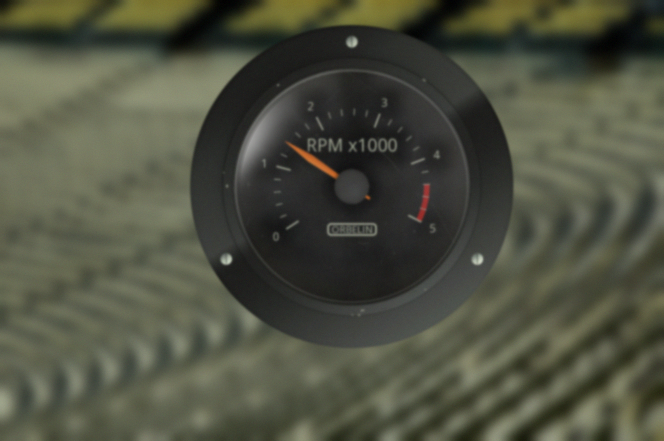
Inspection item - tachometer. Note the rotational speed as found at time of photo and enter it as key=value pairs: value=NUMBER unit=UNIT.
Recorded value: value=1400 unit=rpm
